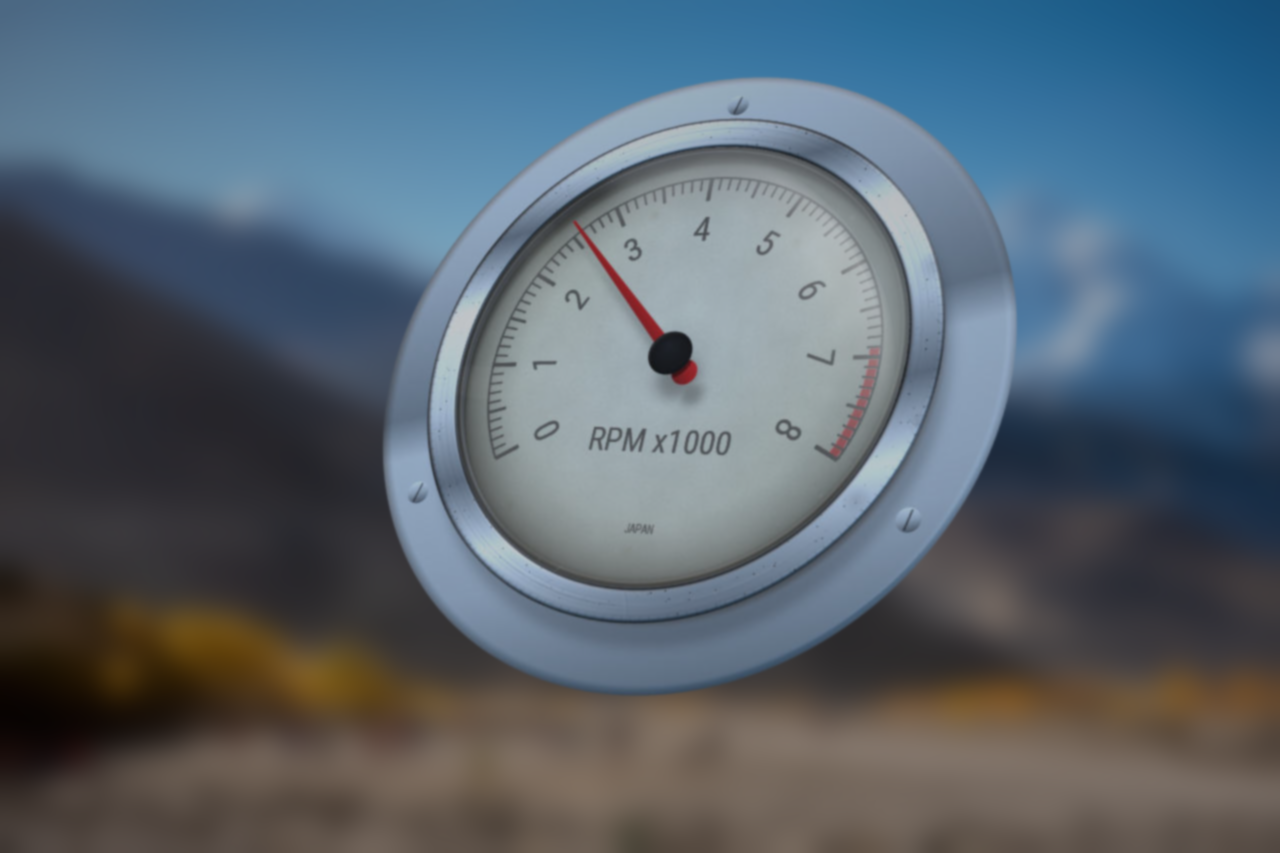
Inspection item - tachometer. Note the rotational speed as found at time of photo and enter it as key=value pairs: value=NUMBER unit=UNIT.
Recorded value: value=2600 unit=rpm
